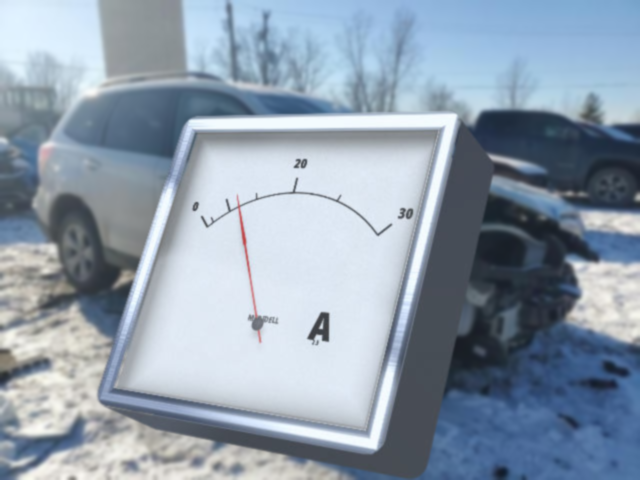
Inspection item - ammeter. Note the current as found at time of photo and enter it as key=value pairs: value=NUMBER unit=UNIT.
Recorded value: value=12.5 unit=A
